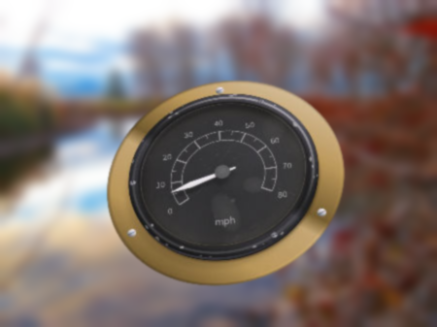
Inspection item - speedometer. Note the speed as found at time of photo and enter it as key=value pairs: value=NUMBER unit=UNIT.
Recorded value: value=5 unit=mph
